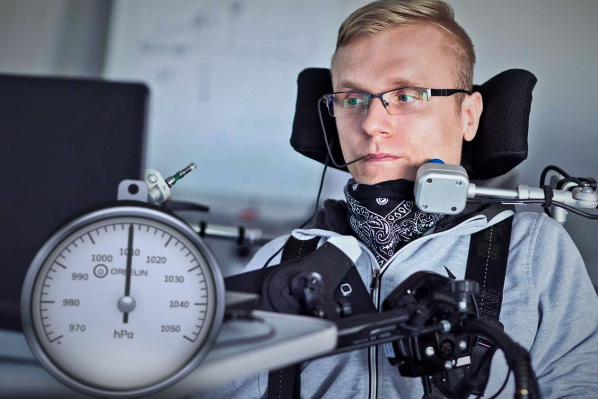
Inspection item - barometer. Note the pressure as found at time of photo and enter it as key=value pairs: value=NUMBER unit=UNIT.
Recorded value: value=1010 unit=hPa
